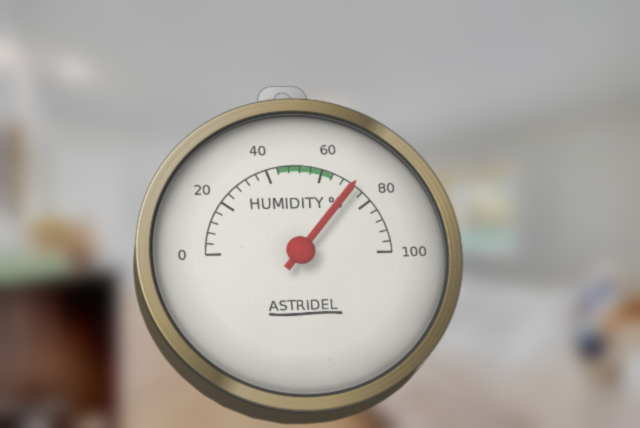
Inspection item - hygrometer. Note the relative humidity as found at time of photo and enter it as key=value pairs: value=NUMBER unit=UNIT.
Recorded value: value=72 unit=%
